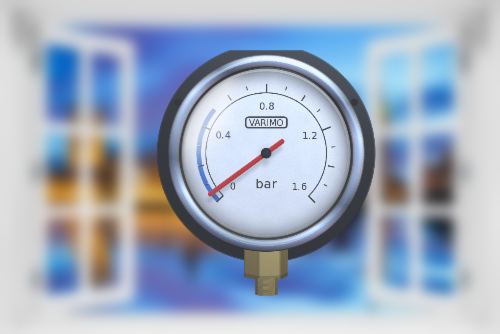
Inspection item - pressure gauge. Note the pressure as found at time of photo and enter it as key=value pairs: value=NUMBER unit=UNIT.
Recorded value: value=0.05 unit=bar
